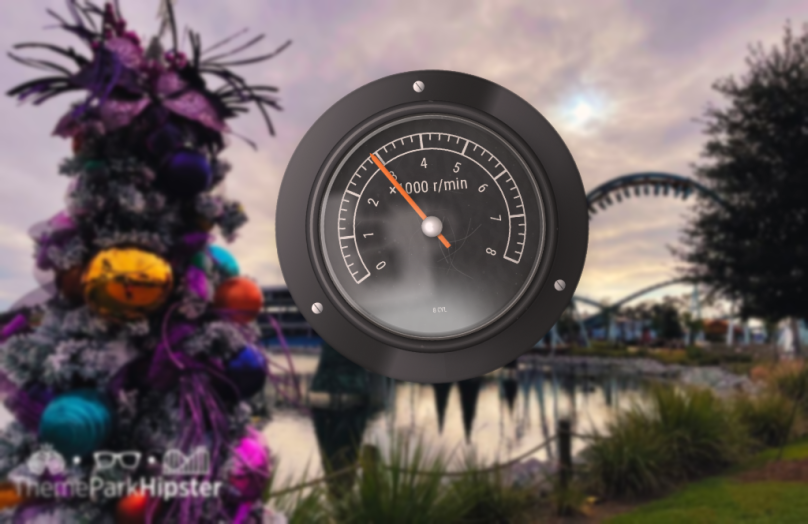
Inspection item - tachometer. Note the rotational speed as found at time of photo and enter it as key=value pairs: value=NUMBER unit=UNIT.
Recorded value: value=2900 unit=rpm
